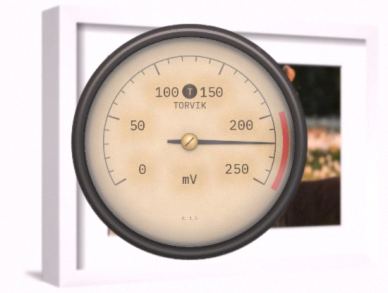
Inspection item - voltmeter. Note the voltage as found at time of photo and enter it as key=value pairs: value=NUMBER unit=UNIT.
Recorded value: value=220 unit=mV
